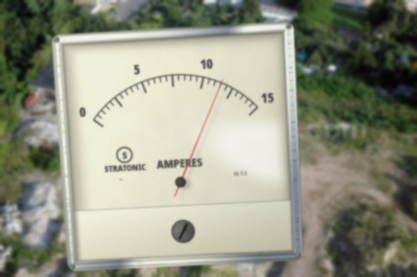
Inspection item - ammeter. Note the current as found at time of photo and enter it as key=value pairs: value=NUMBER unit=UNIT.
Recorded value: value=11.5 unit=A
